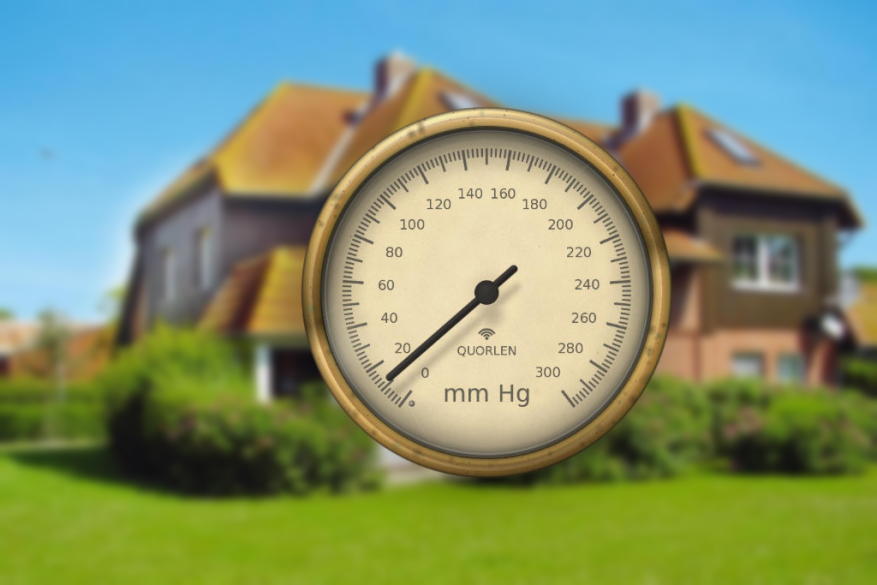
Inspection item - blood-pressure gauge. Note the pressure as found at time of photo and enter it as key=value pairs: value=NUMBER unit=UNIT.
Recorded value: value=12 unit=mmHg
